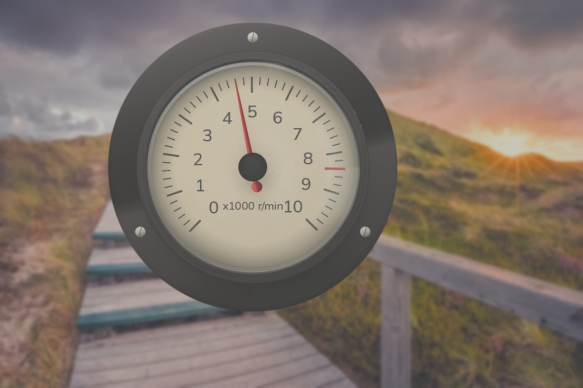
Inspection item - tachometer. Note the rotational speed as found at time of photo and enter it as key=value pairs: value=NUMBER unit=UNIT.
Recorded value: value=4600 unit=rpm
